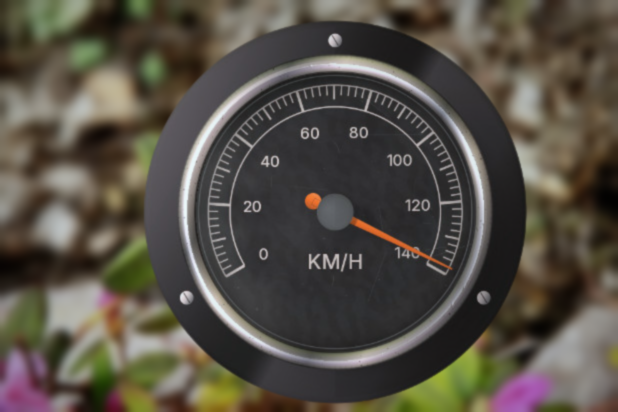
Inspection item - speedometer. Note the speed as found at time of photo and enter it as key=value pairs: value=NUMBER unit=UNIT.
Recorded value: value=138 unit=km/h
